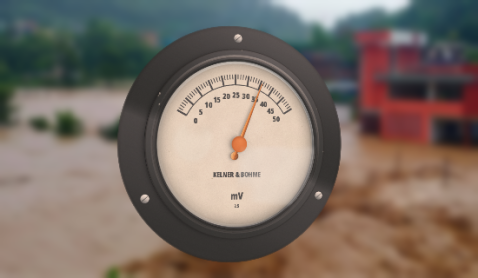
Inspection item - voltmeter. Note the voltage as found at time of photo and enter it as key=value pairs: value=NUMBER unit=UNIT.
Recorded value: value=35 unit=mV
